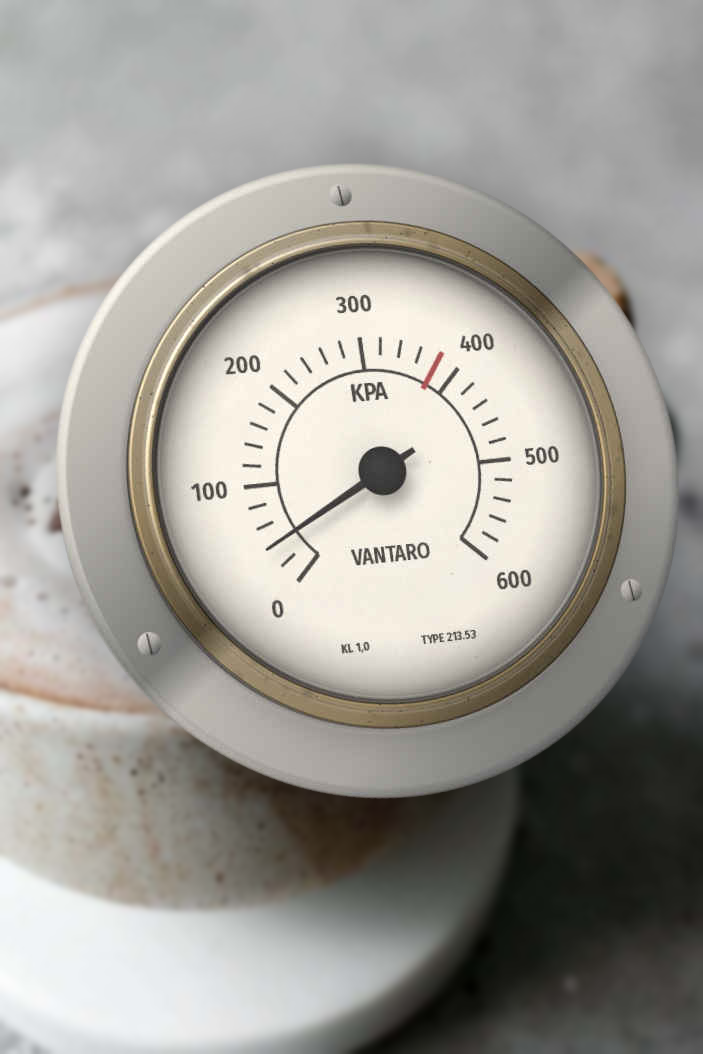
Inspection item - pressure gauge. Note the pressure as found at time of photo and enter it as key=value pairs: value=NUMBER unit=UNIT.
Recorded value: value=40 unit=kPa
